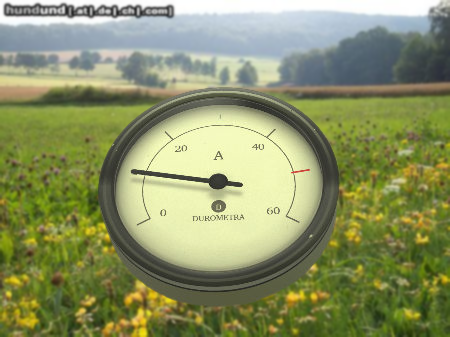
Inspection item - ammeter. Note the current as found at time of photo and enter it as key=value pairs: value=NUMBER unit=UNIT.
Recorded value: value=10 unit=A
